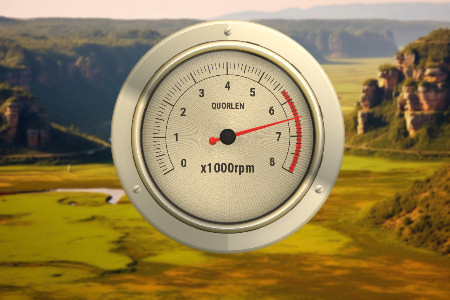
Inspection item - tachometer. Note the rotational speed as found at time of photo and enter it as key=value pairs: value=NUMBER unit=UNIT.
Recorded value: value=6500 unit=rpm
